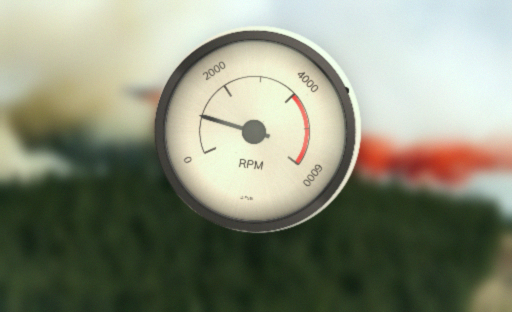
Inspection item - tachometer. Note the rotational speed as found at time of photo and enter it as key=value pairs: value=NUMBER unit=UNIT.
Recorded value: value=1000 unit=rpm
